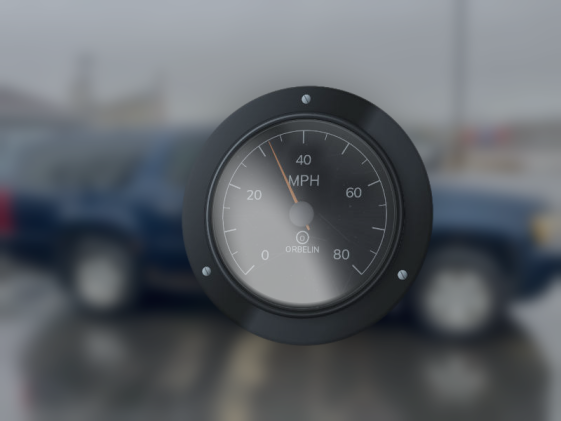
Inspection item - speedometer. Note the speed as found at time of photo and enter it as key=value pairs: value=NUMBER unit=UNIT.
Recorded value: value=32.5 unit=mph
